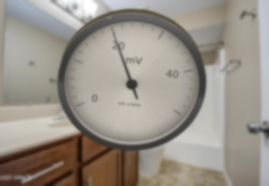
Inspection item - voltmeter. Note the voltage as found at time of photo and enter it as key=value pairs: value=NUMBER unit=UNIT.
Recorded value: value=20 unit=mV
